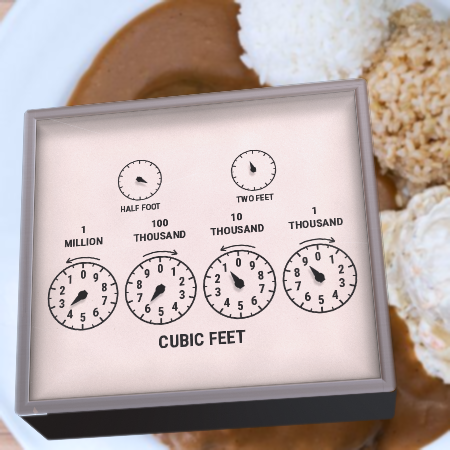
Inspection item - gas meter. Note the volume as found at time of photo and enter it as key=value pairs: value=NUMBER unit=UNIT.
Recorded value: value=360900 unit=ft³
